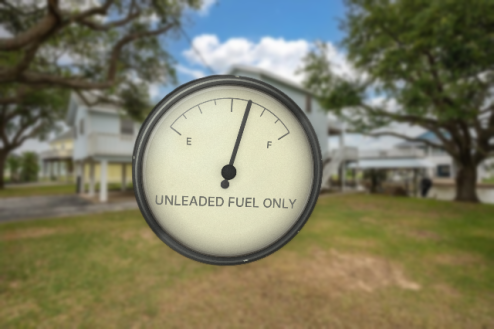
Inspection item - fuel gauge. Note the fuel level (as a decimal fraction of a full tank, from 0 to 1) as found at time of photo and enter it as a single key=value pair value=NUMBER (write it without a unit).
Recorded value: value=0.625
